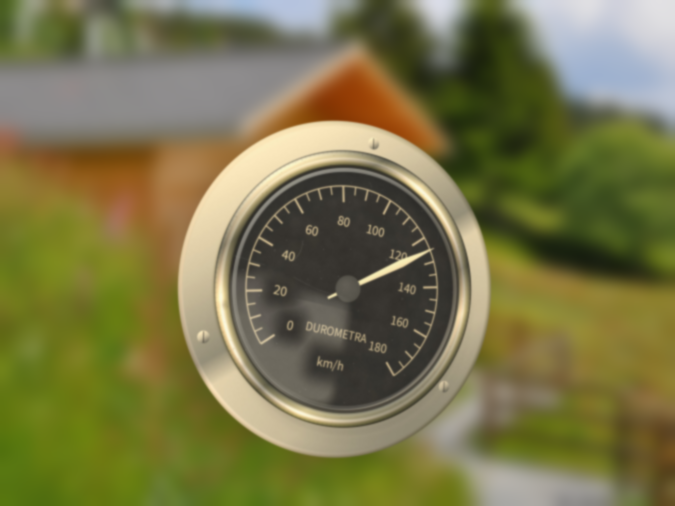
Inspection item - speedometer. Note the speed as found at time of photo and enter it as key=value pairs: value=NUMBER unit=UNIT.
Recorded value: value=125 unit=km/h
